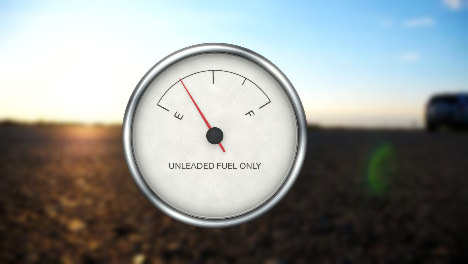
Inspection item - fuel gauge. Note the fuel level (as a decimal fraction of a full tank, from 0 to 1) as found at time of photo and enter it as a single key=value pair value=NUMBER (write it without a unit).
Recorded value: value=0.25
